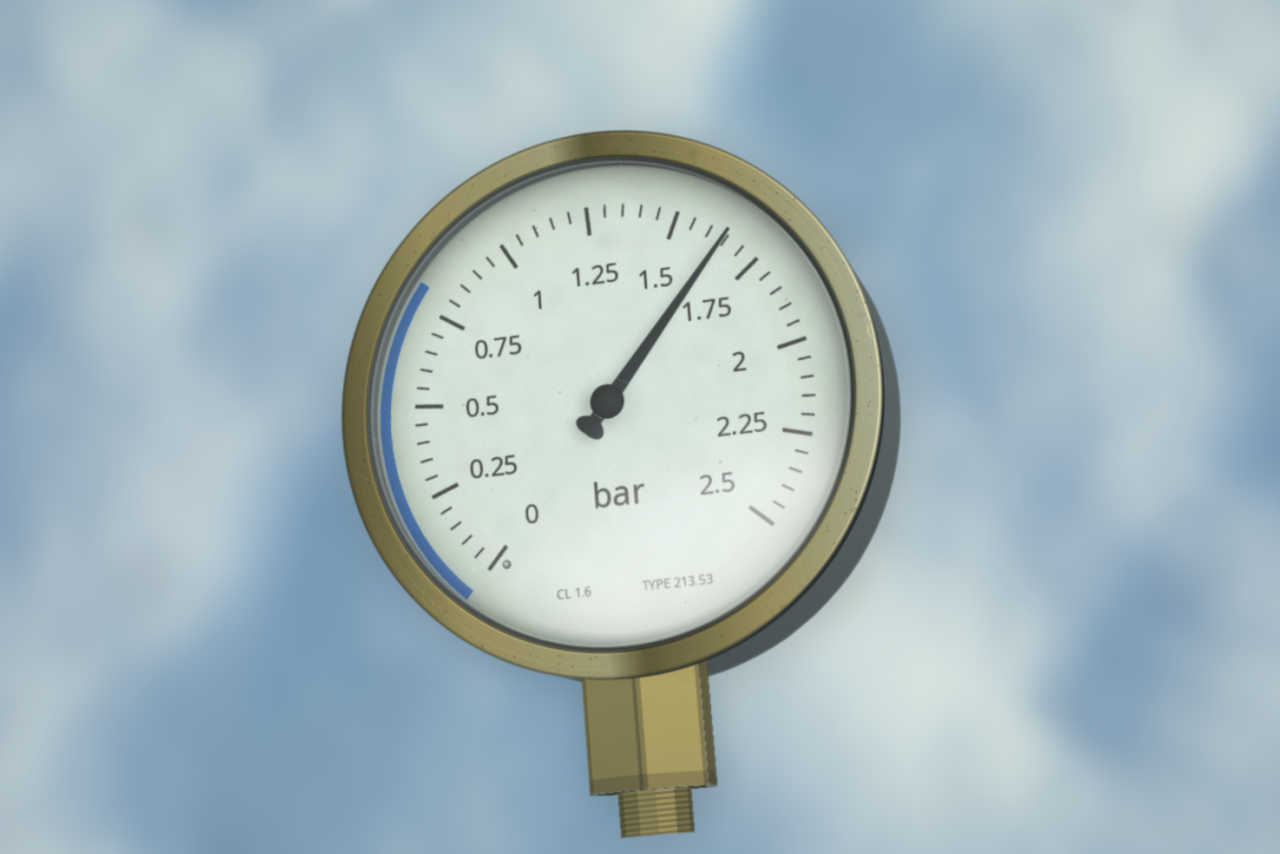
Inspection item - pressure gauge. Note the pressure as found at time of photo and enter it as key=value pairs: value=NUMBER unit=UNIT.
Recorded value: value=1.65 unit=bar
